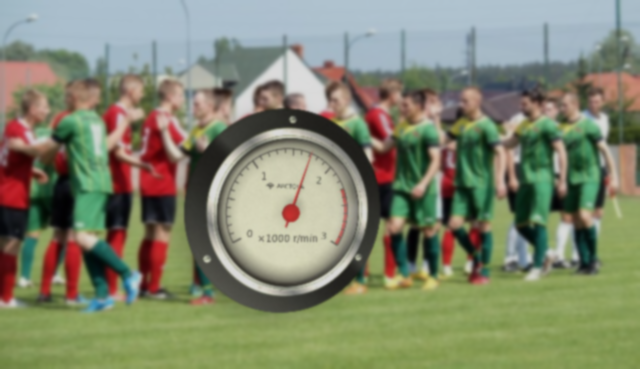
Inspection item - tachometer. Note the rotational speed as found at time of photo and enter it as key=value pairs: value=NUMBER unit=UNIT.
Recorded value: value=1700 unit=rpm
